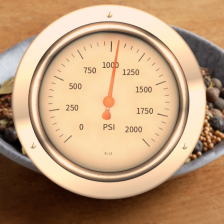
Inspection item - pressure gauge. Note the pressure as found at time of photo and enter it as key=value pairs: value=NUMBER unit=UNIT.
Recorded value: value=1050 unit=psi
